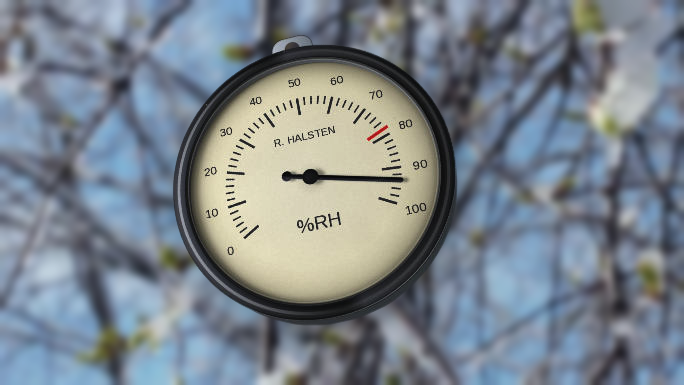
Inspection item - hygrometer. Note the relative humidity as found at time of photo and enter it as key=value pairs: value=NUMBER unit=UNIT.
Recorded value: value=94 unit=%
